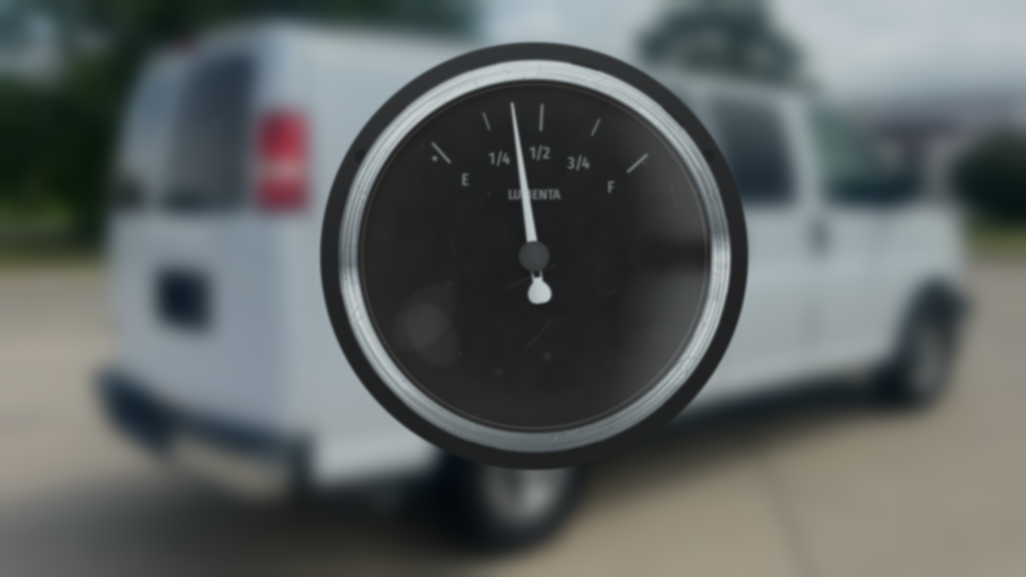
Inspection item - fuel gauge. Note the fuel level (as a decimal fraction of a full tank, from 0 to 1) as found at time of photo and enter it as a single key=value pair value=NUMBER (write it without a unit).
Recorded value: value=0.375
